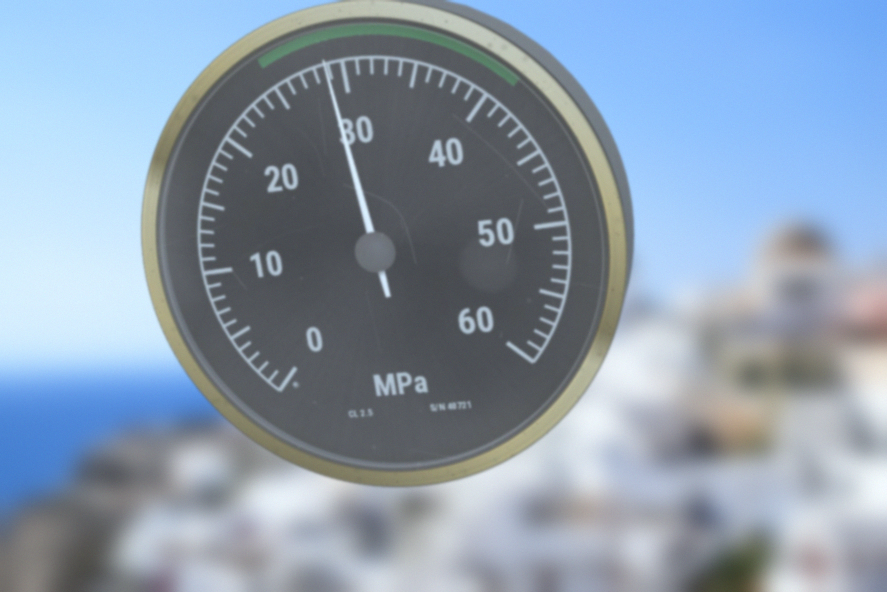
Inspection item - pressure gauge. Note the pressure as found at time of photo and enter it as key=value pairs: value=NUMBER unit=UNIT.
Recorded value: value=29 unit=MPa
